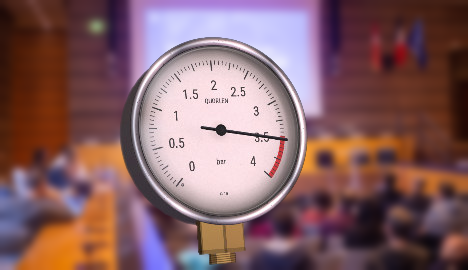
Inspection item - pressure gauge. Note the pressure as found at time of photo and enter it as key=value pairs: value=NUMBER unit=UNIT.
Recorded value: value=3.5 unit=bar
